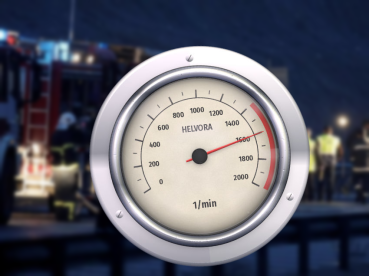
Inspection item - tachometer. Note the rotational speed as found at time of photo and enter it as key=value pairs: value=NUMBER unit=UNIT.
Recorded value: value=1600 unit=rpm
